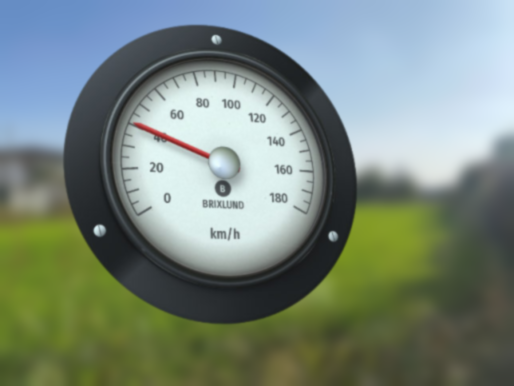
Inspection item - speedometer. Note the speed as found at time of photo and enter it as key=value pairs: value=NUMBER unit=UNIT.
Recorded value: value=40 unit=km/h
